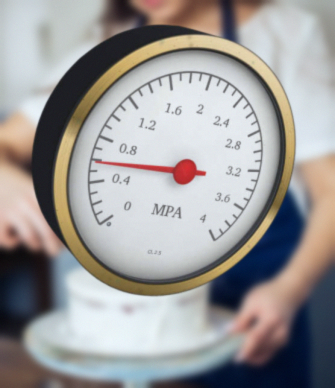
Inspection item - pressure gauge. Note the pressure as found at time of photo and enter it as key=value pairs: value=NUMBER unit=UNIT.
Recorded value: value=0.6 unit=MPa
